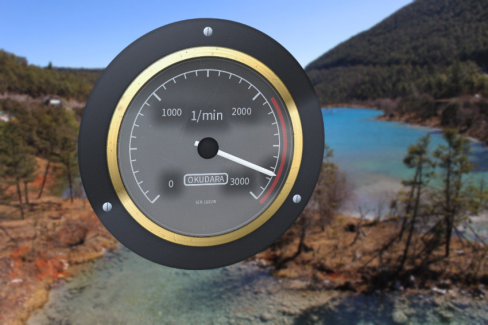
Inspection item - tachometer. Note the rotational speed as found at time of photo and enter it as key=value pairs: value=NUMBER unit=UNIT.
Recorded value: value=2750 unit=rpm
